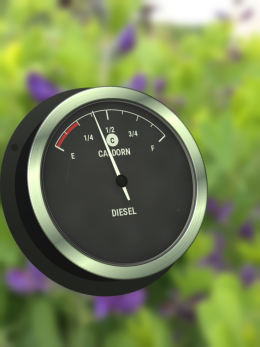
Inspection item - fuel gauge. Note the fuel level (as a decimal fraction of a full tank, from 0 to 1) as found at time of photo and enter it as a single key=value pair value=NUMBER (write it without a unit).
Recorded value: value=0.375
